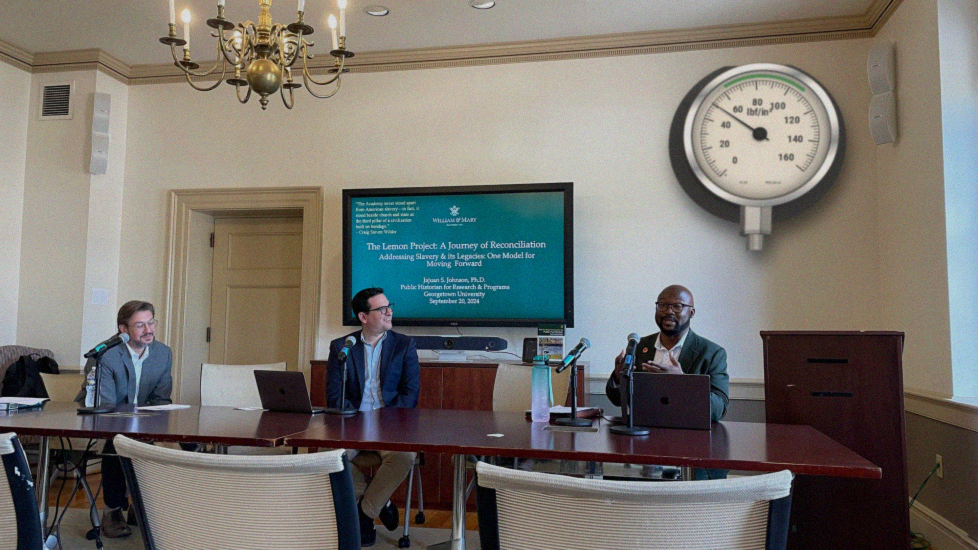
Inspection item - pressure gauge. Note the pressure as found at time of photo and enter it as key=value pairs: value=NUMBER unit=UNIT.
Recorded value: value=50 unit=psi
